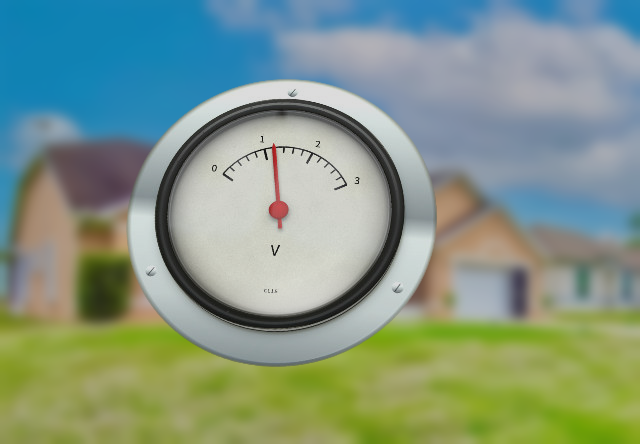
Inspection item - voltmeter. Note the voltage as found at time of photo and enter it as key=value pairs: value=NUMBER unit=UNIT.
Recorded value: value=1.2 unit=V
